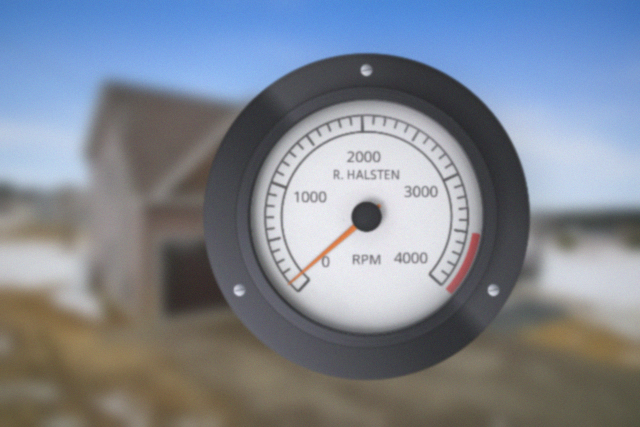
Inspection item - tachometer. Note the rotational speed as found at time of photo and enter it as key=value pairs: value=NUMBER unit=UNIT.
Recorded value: value=100 unit=rpm
